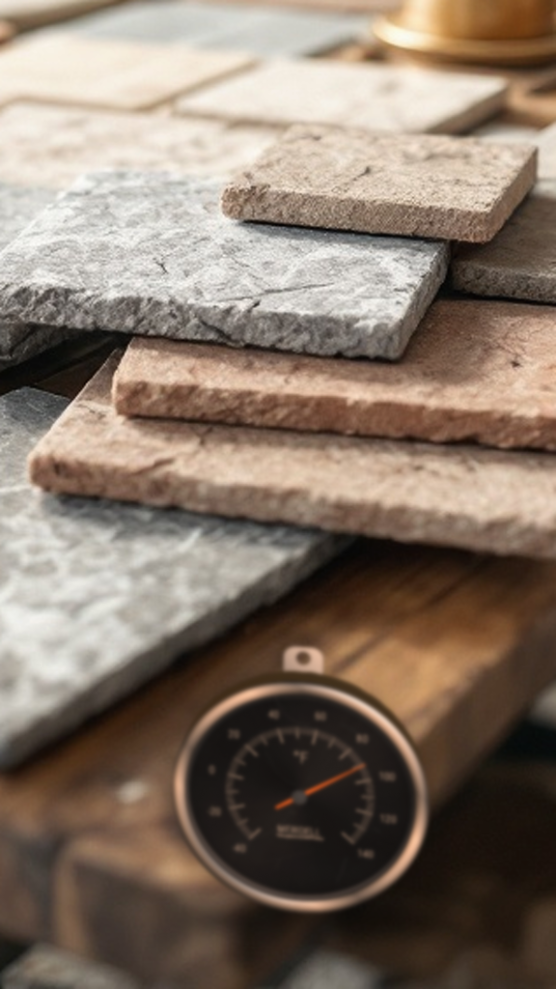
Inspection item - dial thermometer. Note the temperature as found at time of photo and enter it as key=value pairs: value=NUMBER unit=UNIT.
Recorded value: value=90 unit=°F
